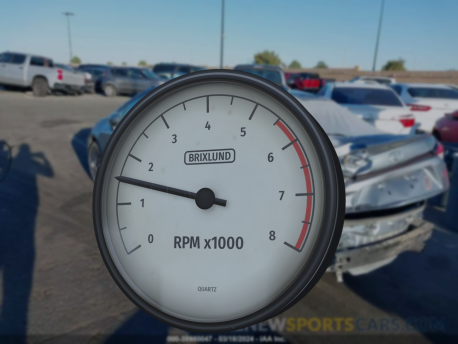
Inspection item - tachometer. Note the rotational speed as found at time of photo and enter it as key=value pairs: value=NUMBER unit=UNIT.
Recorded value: value=1500 unit=rpm
